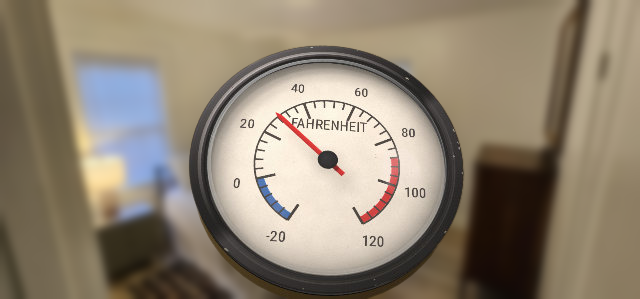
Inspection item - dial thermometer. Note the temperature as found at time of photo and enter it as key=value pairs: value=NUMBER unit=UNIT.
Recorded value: value=28 unit=°F
